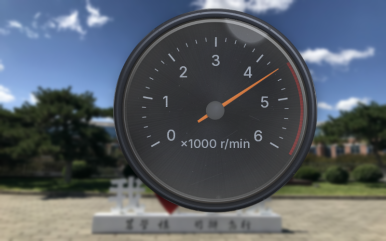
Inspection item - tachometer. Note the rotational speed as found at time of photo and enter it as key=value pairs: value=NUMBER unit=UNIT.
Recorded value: value=4400 unit=rpm
